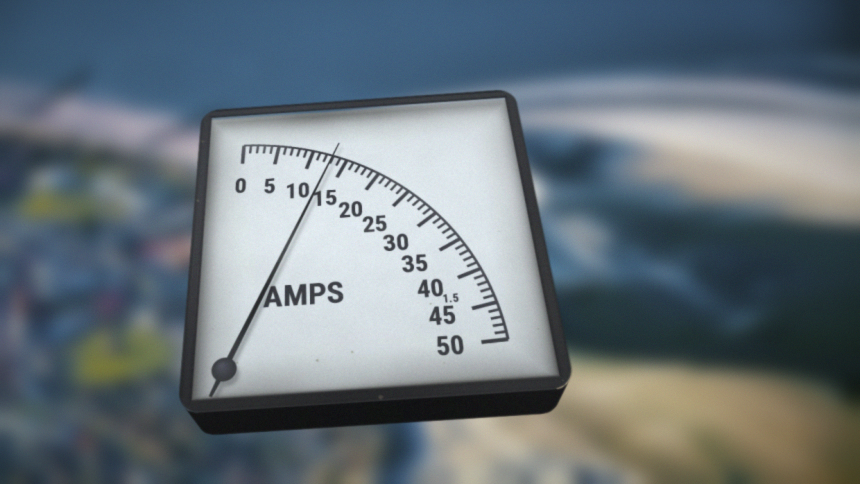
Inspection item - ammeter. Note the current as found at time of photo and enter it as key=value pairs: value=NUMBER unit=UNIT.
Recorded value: value=13 unit=A
